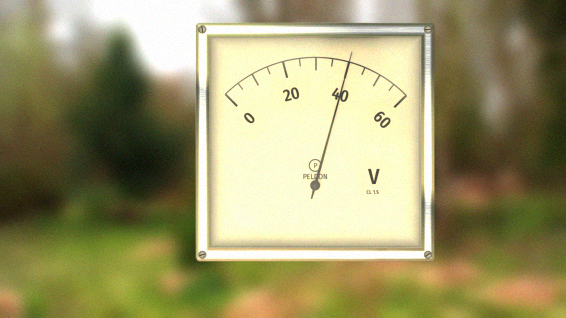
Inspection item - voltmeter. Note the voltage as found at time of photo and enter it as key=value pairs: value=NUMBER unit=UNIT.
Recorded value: value=40 unit=V
